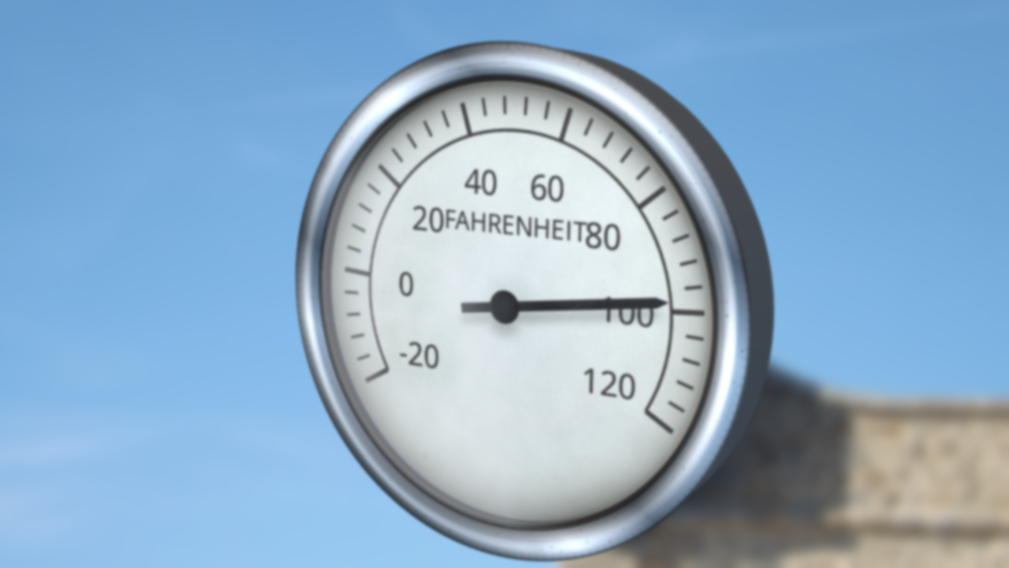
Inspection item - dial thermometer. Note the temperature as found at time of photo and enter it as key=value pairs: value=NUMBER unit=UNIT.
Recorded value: value=98 unit=°F
